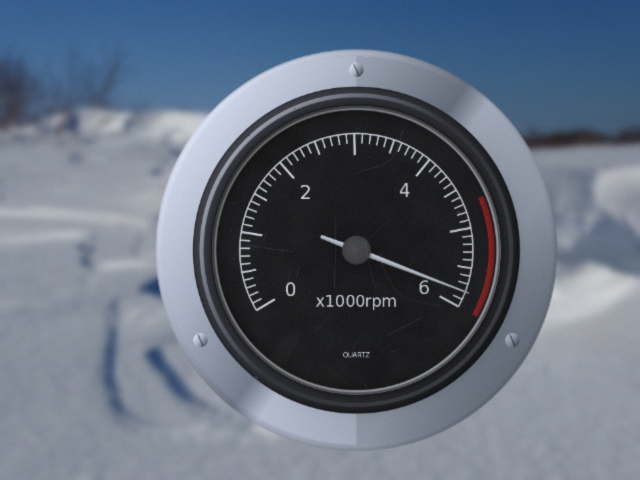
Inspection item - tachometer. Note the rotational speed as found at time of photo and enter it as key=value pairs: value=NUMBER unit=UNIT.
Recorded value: value=5800 unit=rpm
